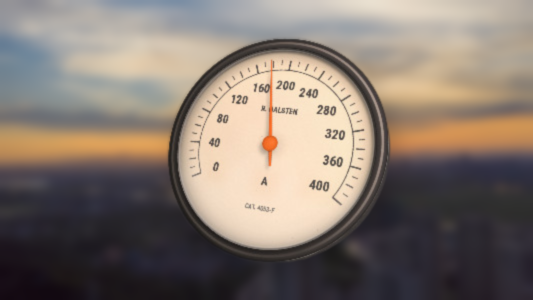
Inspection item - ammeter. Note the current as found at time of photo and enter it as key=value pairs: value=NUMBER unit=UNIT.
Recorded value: value=180 unit=A
